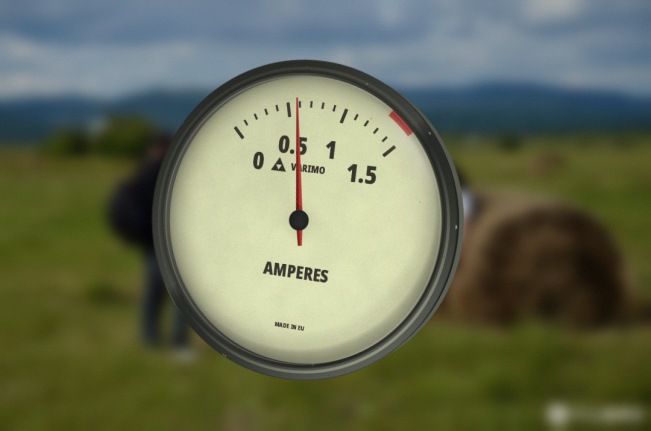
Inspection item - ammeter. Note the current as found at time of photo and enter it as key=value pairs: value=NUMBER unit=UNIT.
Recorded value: value=0.6 unit=A
